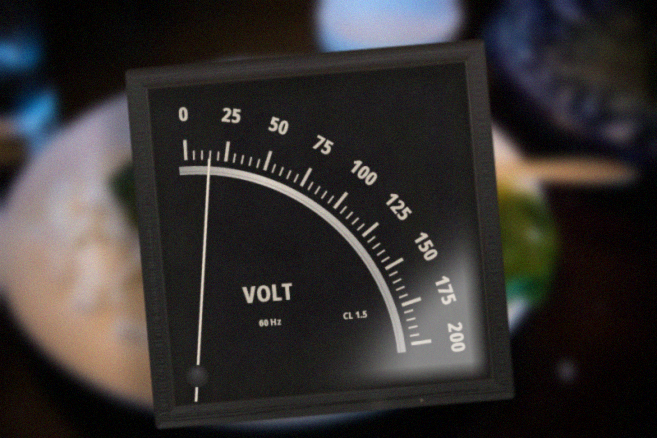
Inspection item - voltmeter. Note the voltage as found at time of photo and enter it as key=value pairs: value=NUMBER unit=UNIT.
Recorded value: value=15 unit=V
